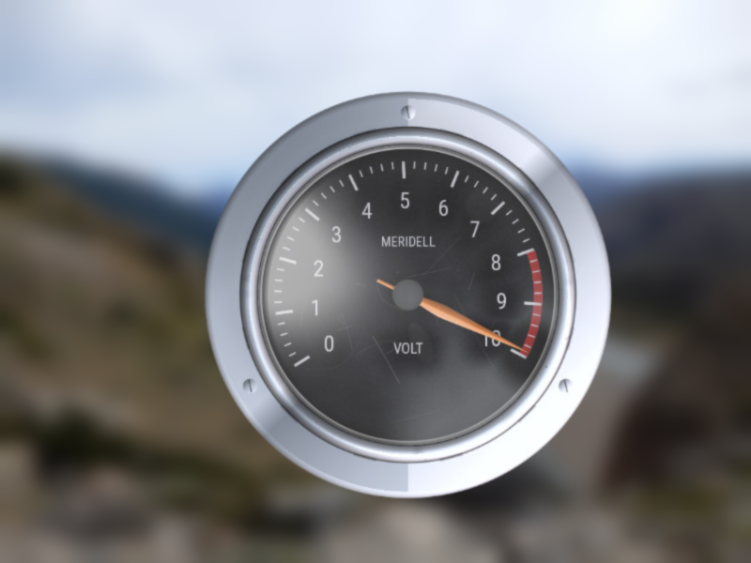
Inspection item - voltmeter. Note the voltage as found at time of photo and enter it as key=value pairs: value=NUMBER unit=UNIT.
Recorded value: value=9.9 unit=V
